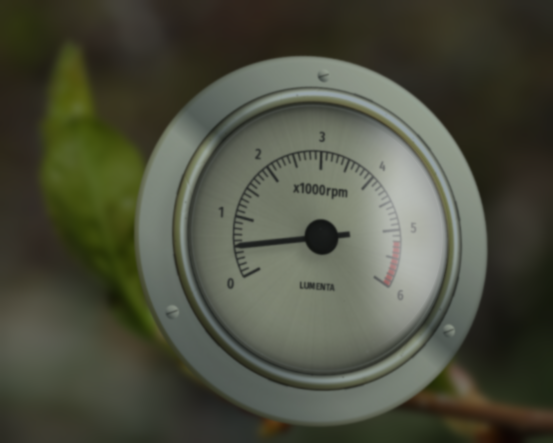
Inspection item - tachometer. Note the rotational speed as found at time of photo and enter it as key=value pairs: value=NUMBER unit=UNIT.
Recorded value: value=500 unit=rpm
